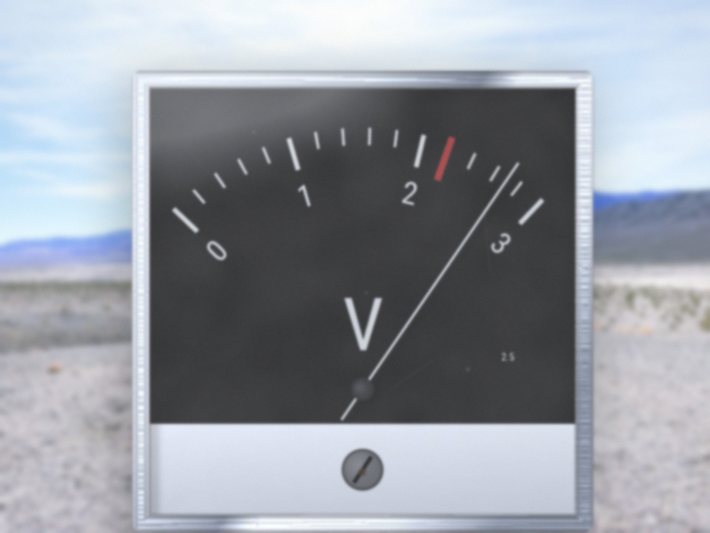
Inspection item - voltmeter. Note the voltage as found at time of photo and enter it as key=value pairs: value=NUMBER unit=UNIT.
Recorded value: value=2.7 unit=V
